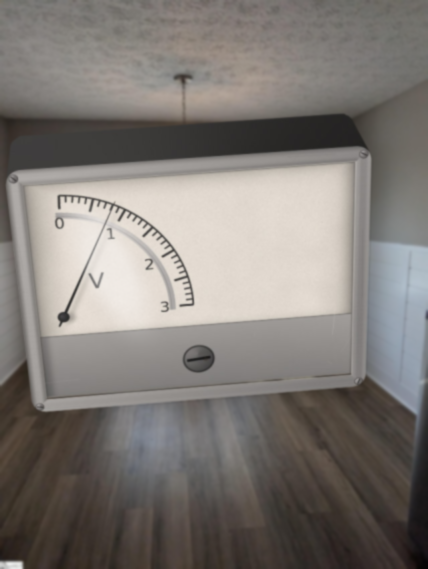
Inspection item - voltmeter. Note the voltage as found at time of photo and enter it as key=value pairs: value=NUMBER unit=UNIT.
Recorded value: value=0.8 unit=V
